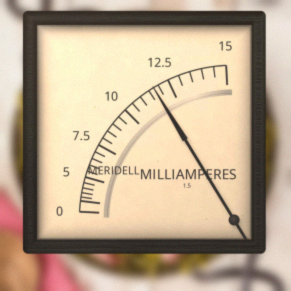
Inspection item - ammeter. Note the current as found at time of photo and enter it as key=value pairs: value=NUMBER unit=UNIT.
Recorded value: value=11.75 unit=mA
